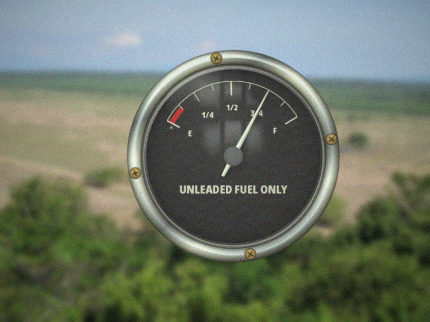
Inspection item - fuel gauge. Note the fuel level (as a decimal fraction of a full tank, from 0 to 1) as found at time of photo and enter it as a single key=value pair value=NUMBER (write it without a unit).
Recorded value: value=0.75
